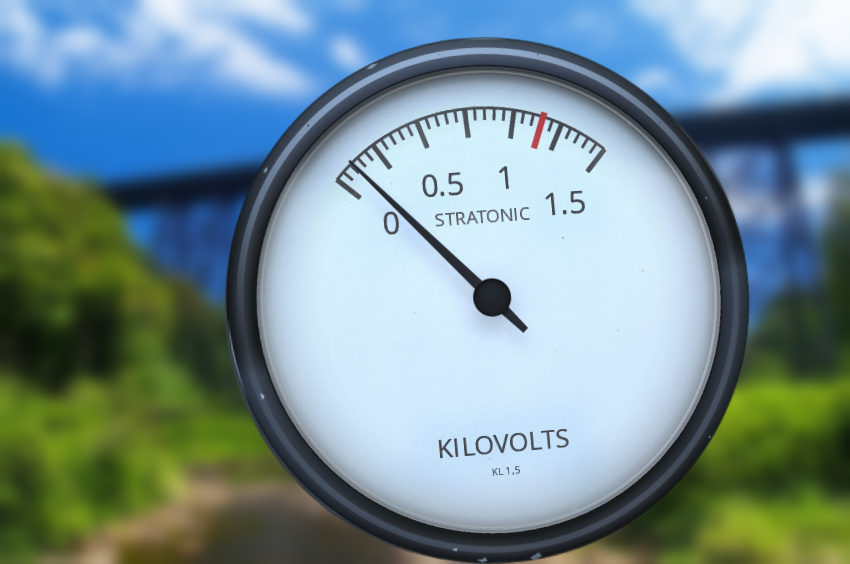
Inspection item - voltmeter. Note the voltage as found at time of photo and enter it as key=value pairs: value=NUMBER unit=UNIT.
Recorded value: value=0.1 unit=kV
